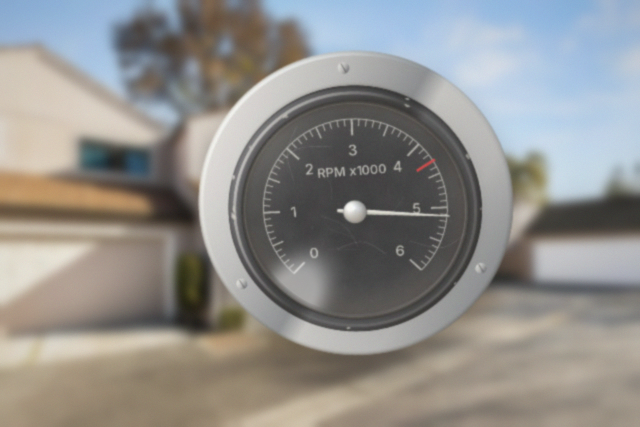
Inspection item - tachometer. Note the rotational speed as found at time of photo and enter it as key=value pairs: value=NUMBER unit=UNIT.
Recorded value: value=5100 unit=rpm
